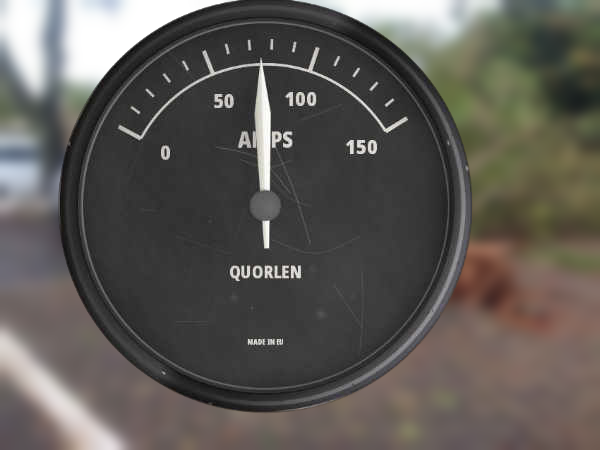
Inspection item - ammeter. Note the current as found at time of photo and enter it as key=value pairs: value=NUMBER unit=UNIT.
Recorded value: value=75 unit=A
